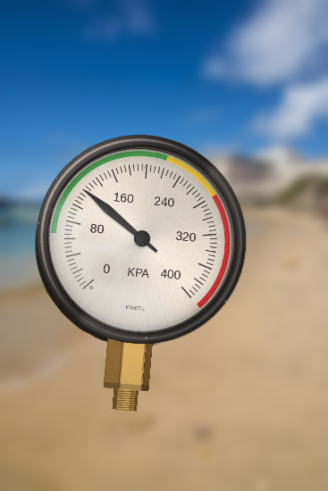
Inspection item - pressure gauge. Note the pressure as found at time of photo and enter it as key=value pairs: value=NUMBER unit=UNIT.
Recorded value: value=120 unit=kPa
